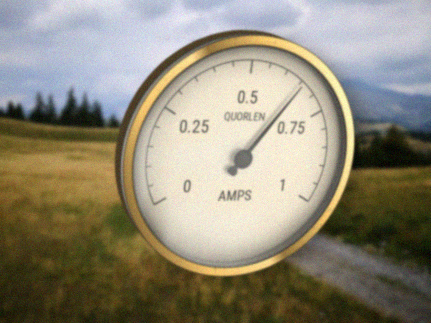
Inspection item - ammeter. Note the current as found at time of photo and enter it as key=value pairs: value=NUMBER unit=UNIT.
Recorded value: value=0.65 unit=A
